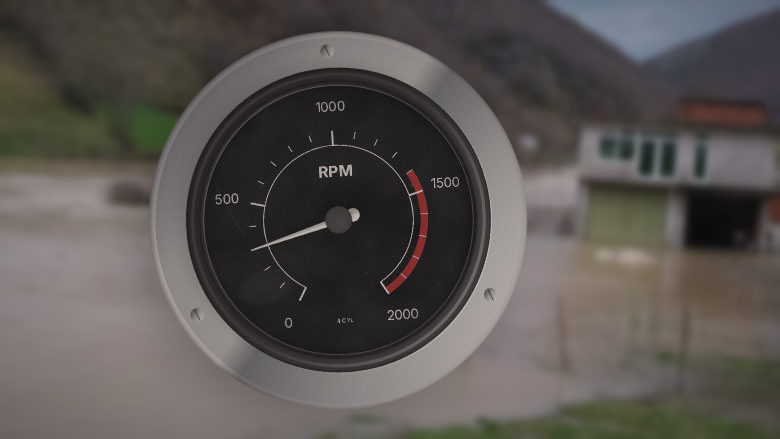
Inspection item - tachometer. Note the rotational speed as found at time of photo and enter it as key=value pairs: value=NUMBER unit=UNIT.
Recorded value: value=300 unit=rpm
